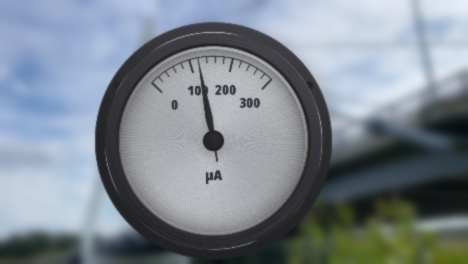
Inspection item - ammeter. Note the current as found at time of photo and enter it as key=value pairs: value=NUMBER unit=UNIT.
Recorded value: value=120 unit=µA
